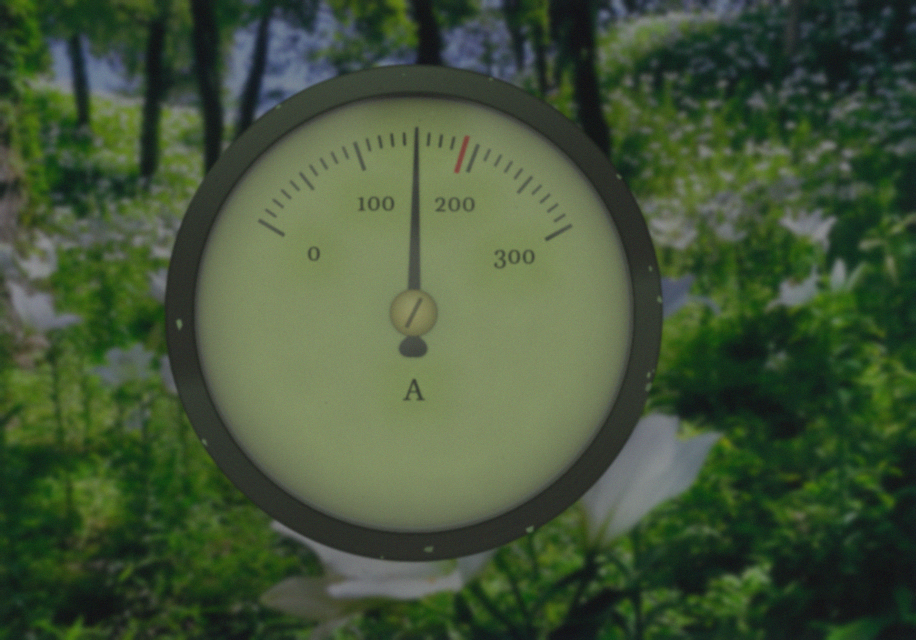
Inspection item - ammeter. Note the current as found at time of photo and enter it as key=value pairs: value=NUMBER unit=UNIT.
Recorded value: value=150 unit=A
